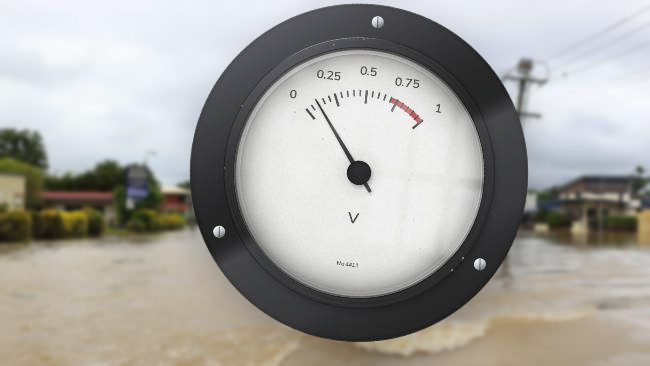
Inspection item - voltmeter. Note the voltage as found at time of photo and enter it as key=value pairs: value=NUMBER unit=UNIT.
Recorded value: value=0.1 unit=V
